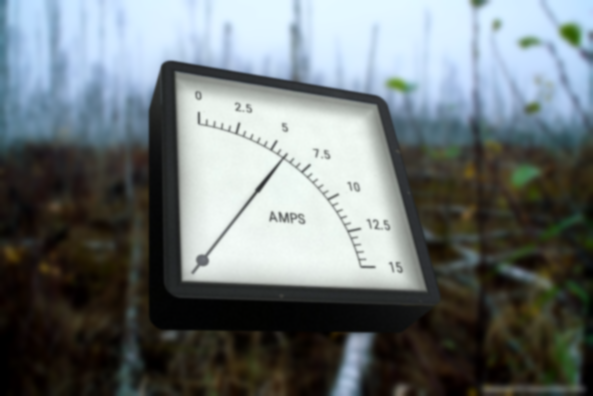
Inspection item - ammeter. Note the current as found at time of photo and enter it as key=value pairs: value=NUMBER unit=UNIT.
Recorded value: value=6 unit=A
